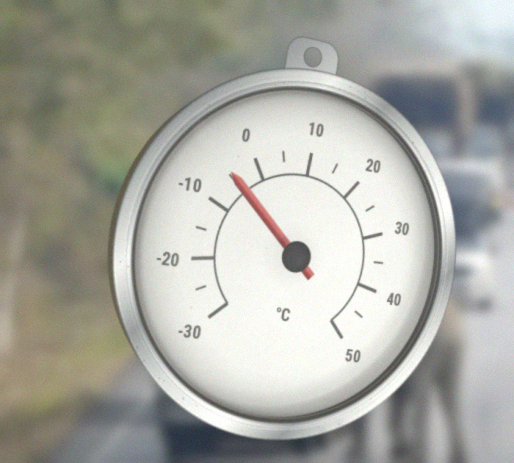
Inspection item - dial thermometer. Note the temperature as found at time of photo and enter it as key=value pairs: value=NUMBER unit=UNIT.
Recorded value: value=-5 unit=°C
